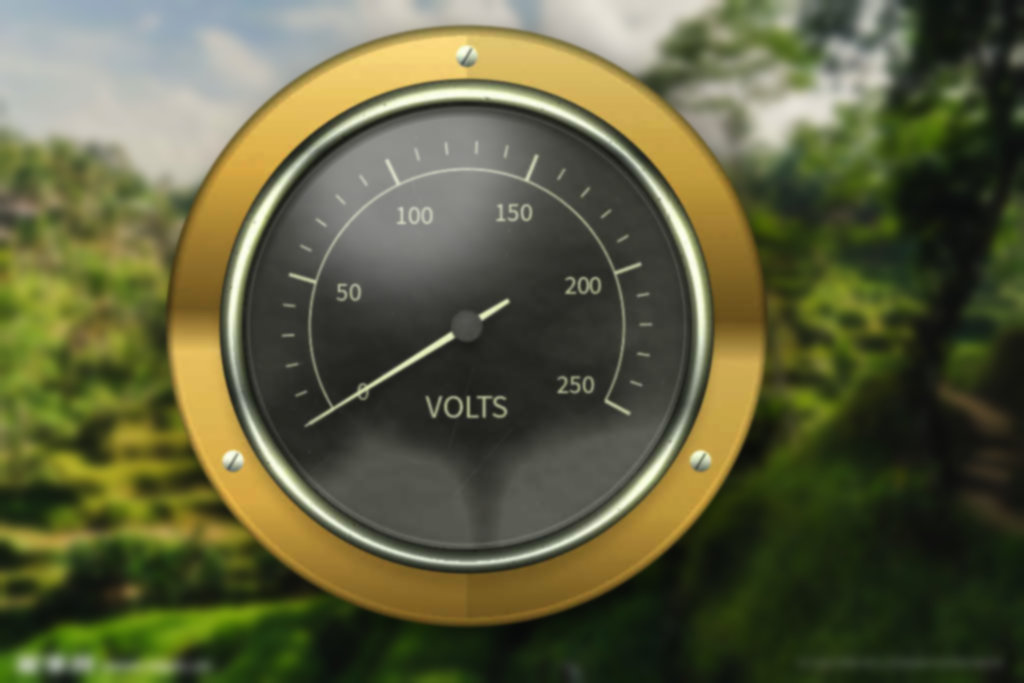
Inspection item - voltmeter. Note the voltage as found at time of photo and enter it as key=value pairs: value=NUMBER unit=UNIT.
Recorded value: value=0 unit=V
